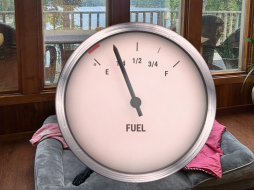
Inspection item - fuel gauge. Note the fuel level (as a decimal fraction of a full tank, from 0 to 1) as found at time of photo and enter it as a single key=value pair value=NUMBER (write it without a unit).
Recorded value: value=0.25
